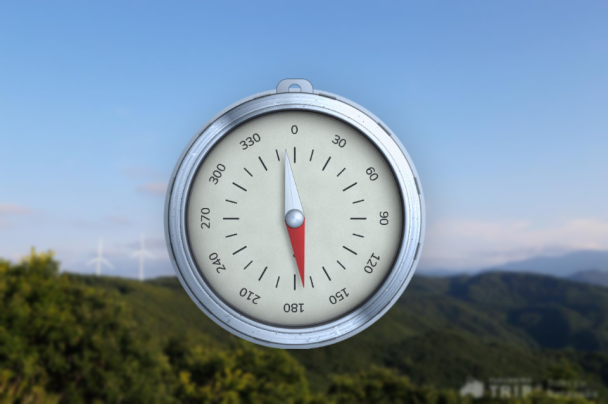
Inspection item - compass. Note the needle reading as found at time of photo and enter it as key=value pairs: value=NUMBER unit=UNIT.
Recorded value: value=172.5 unit=°
